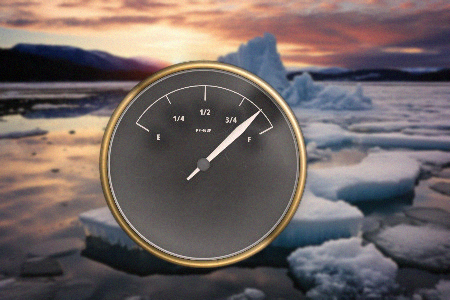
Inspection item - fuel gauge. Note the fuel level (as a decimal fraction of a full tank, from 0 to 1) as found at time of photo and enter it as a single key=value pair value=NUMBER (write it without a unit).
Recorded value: value=0.875
